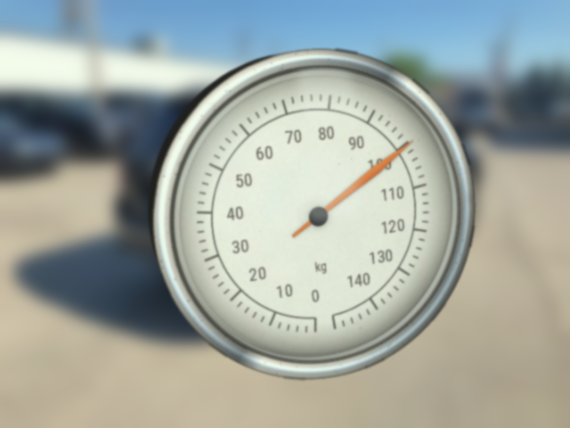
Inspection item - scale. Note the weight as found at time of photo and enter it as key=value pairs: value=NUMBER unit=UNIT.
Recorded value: value=100 unit=kg
